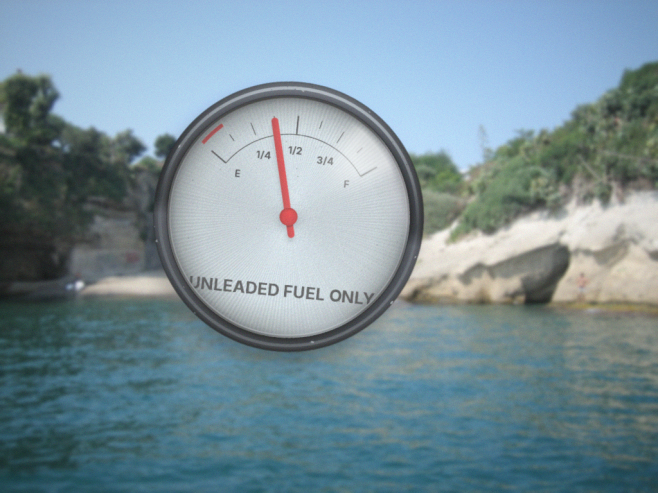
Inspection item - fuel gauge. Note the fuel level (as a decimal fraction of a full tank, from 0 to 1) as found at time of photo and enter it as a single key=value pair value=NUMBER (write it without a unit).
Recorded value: value=0.375
